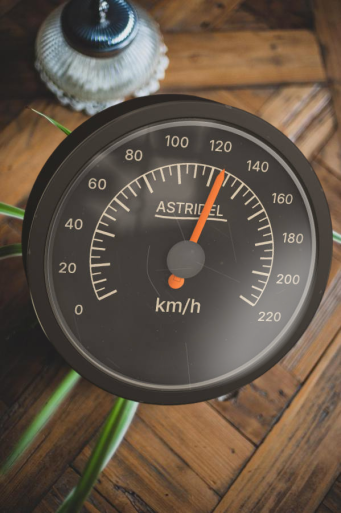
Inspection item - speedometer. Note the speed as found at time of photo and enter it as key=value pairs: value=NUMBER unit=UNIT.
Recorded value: value=125 unit=km/h
